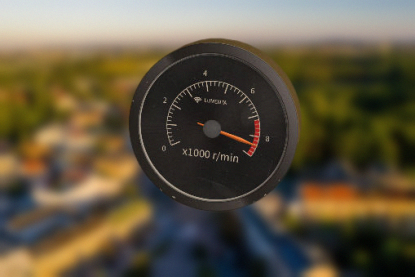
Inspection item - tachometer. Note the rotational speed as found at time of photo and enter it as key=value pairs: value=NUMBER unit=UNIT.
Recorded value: value=8400 unit=rpm
